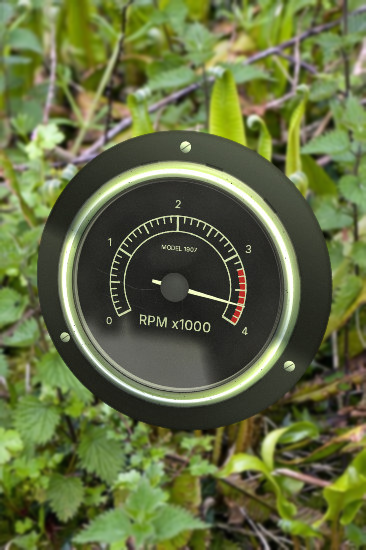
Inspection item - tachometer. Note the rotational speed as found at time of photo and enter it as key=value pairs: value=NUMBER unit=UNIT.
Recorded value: value=3700 unit=rpm
